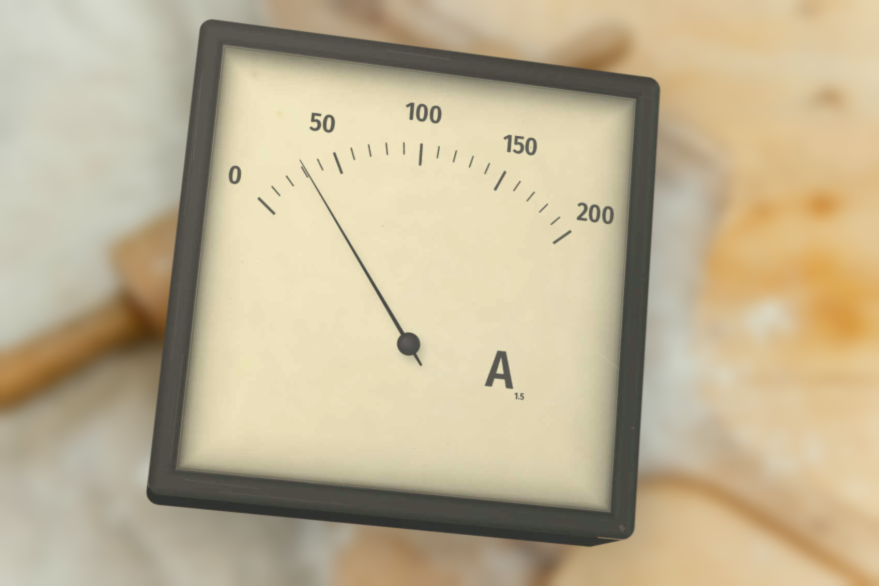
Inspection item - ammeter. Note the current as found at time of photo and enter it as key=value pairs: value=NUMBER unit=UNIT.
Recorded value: value=30 unit=A
